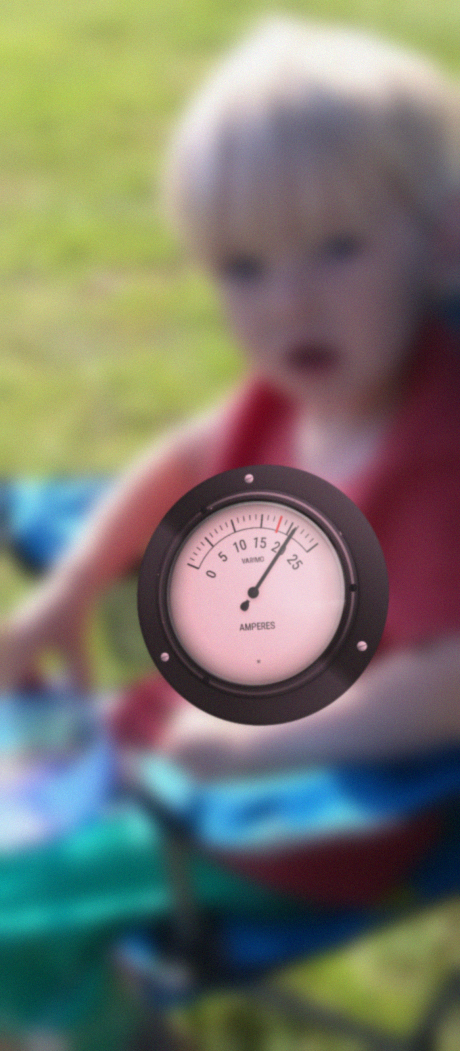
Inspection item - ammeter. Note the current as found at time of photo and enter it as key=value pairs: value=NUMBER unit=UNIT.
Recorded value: value=21 unit=A
